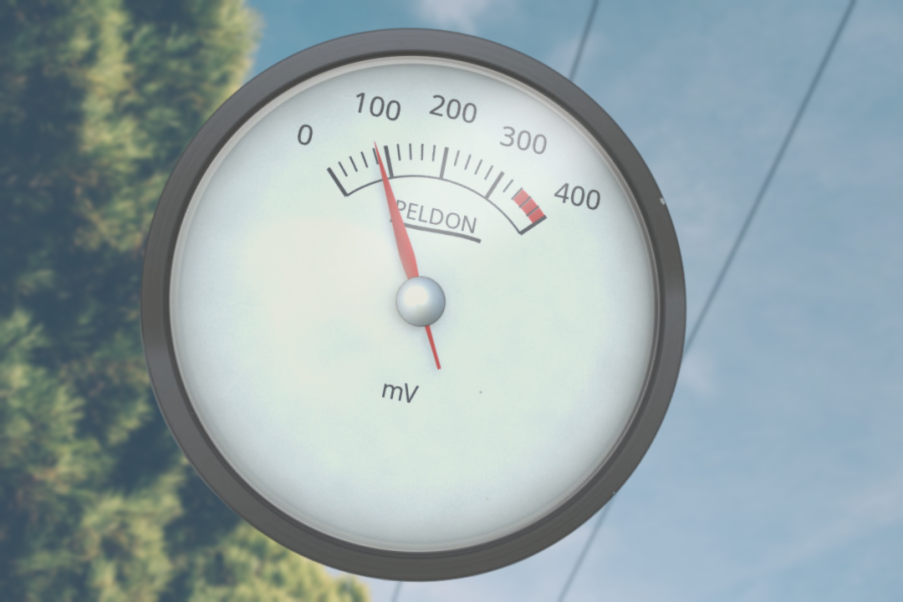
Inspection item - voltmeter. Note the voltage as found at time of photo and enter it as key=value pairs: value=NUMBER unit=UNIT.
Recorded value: value=80 unit=mV
